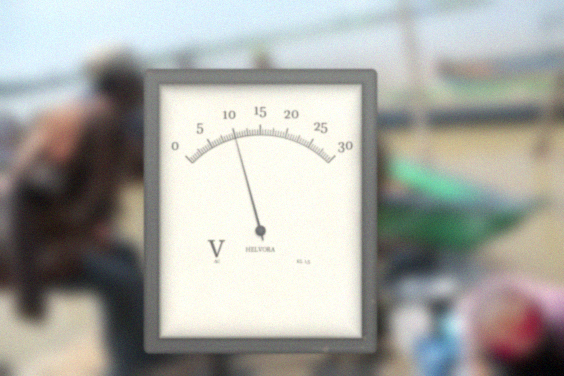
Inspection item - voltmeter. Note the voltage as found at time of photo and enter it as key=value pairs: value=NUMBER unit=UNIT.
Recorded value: value=10 unit=V
